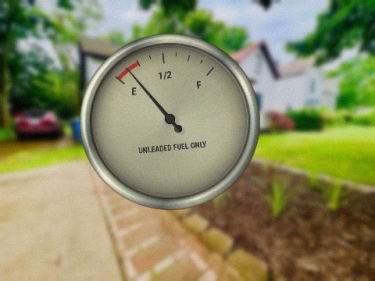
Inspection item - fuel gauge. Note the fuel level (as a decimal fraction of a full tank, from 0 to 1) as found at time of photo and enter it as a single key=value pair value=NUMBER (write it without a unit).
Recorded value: value=0.125
